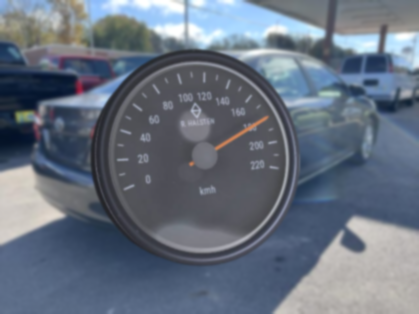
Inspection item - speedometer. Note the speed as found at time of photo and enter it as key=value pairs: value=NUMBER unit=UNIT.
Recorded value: value=180 unit=km/h
